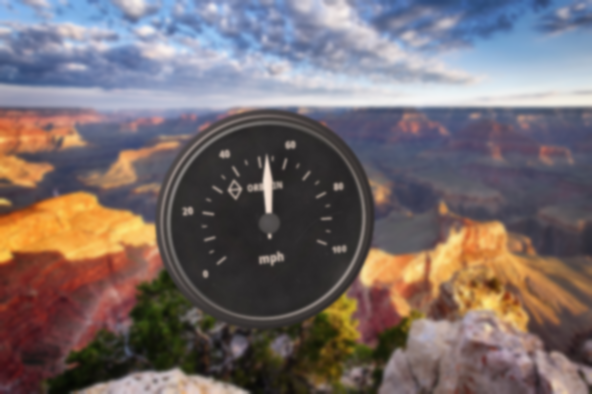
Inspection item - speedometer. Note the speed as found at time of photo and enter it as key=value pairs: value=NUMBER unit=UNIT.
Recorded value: value=52.5 unit=mph
